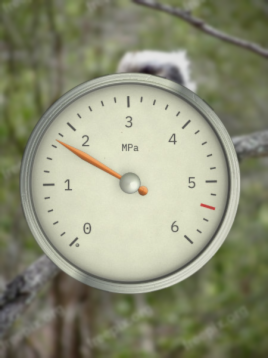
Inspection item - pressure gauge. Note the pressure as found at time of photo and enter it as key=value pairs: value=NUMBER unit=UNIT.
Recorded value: value=1.7 unit=MPa
